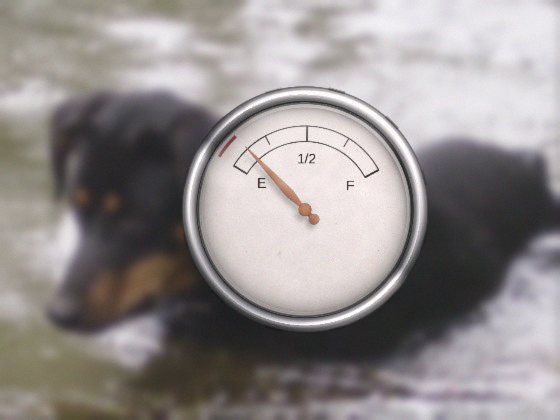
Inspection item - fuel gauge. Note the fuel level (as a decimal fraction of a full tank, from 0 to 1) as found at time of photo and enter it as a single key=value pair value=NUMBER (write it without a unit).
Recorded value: value=0.125
